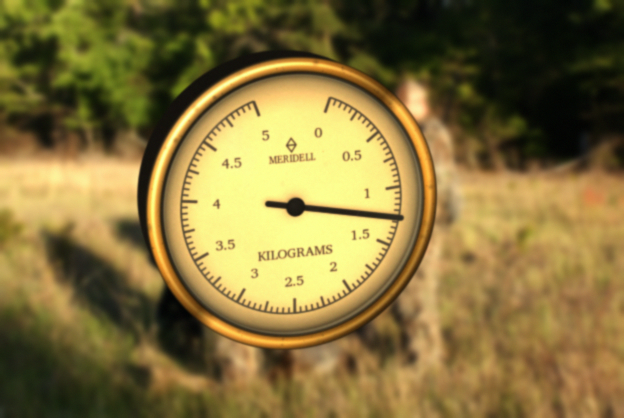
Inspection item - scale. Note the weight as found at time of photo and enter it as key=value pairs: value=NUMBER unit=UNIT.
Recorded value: value=1.25 unit=kg
